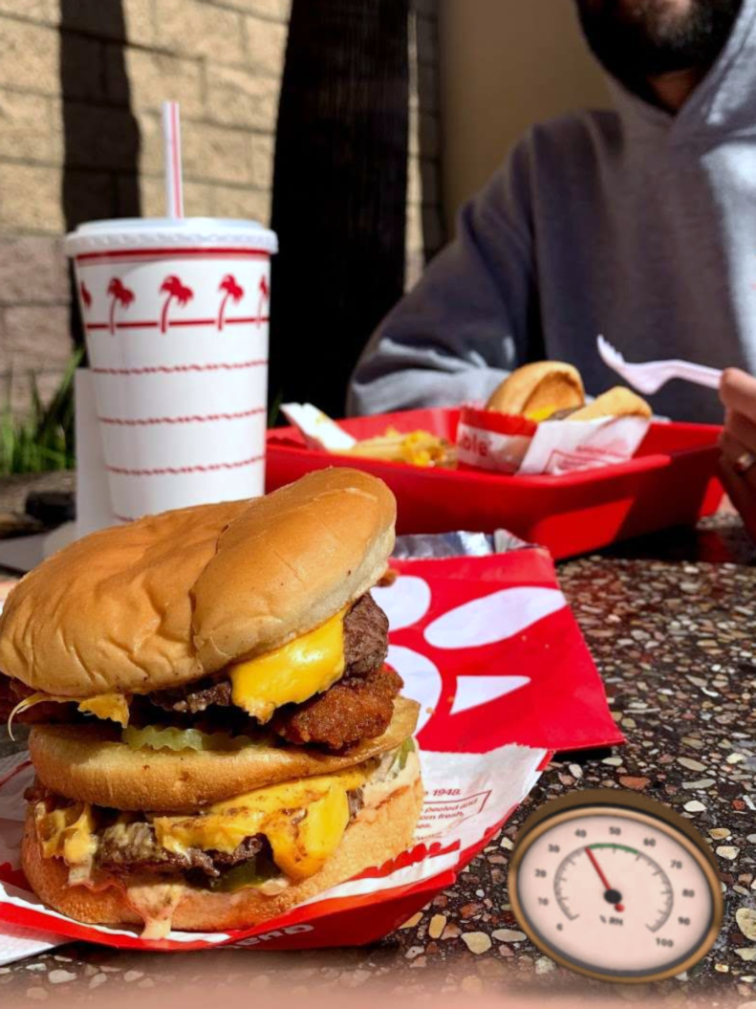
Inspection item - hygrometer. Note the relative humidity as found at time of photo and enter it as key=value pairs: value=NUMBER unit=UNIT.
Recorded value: value=40 unit=%
